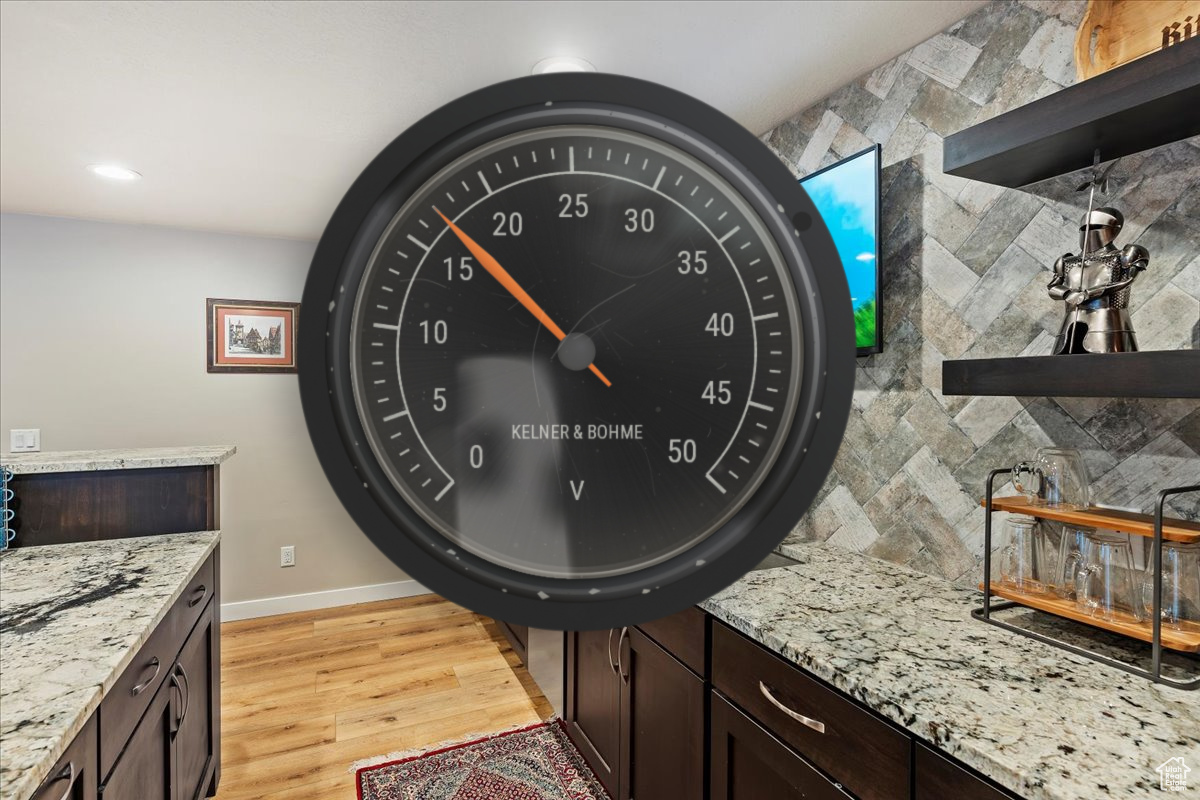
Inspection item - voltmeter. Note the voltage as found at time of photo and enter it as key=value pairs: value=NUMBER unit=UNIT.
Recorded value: value=17 unit=V
